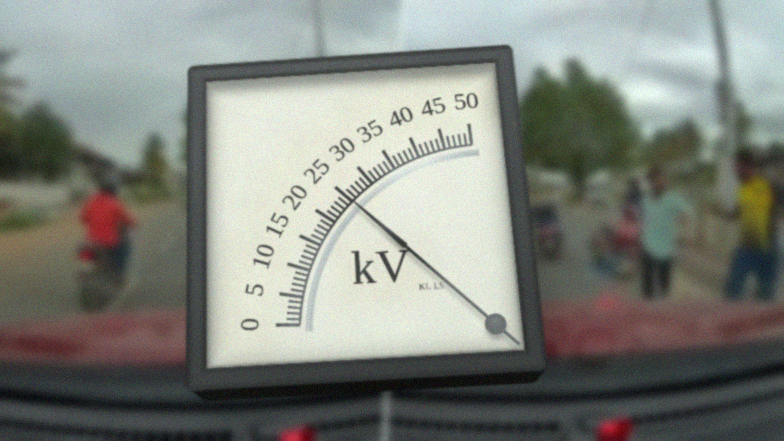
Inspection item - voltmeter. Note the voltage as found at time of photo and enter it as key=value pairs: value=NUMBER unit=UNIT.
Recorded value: value=25 unit=kV
